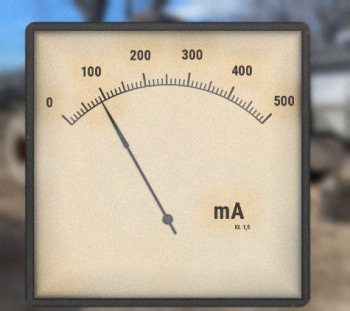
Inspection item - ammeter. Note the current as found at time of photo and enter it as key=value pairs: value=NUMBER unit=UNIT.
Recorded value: value=90 unit=mA
